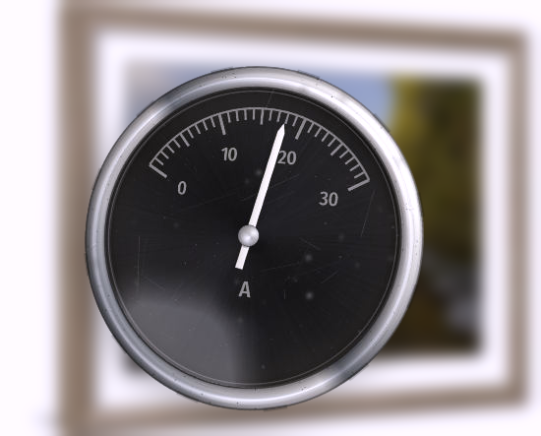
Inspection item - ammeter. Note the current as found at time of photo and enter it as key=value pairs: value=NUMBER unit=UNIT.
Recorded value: value=18 unit=A
